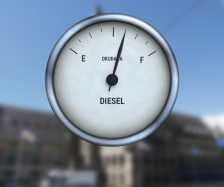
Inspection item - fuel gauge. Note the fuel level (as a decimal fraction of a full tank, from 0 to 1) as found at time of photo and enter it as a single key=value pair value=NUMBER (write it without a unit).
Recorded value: value=0.625
